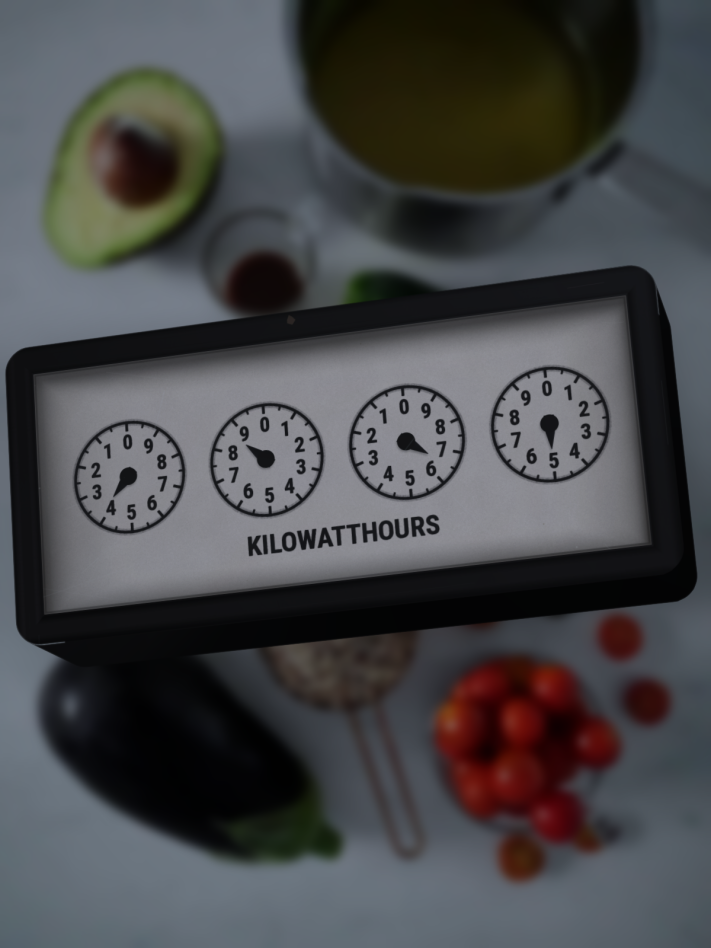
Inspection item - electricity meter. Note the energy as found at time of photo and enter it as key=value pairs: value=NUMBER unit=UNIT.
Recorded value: value=3865 unit=kWh
